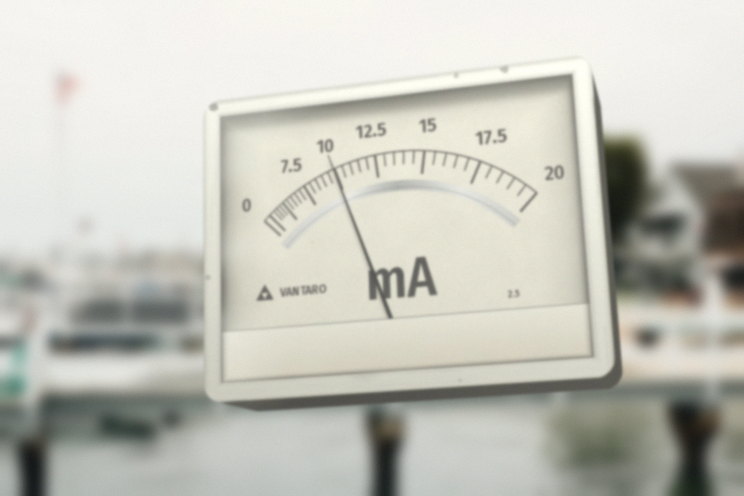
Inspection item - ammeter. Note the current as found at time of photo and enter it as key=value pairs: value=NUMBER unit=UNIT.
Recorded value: value=10 unit=mA
